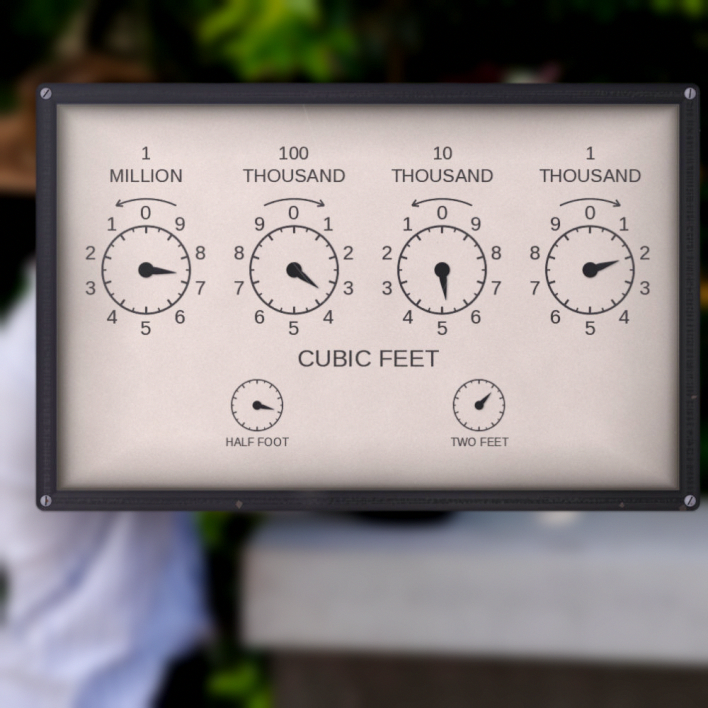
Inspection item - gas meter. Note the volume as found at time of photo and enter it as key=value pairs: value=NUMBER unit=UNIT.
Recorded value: value=735200 unit=ft³
